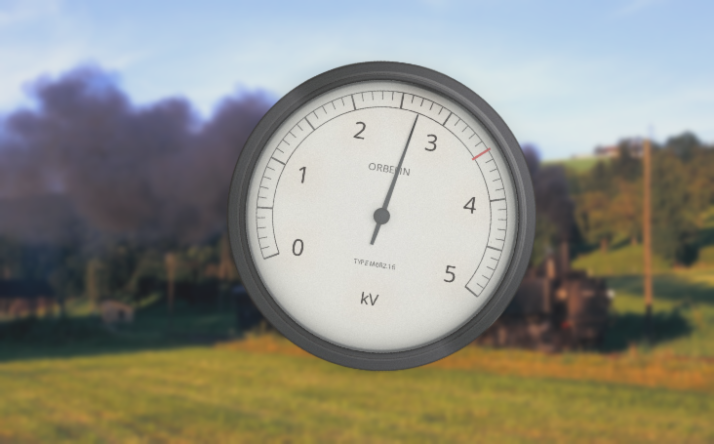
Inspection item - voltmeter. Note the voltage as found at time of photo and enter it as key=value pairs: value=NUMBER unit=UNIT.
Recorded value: value=2.7 unit=kV
